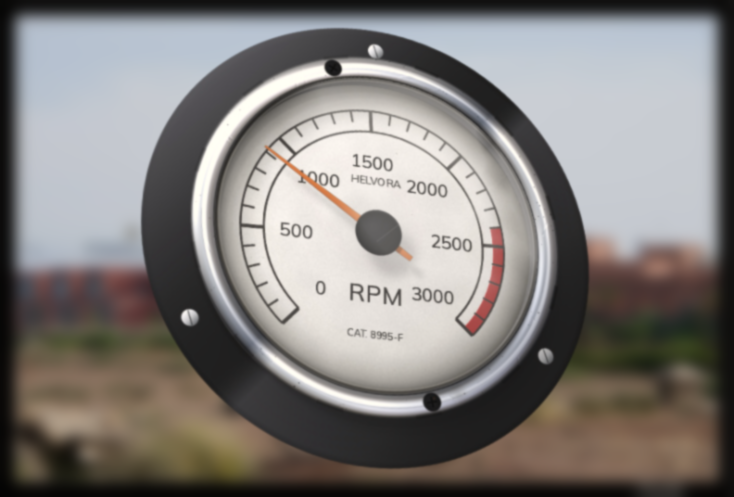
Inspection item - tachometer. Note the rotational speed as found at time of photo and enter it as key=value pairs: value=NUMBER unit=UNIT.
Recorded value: value=900 unit=rpm
